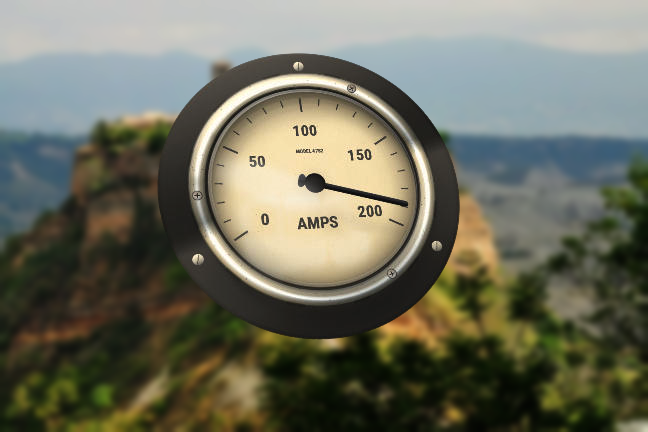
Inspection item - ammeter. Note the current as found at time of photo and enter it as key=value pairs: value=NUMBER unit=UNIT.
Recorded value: value=190 unit=A
